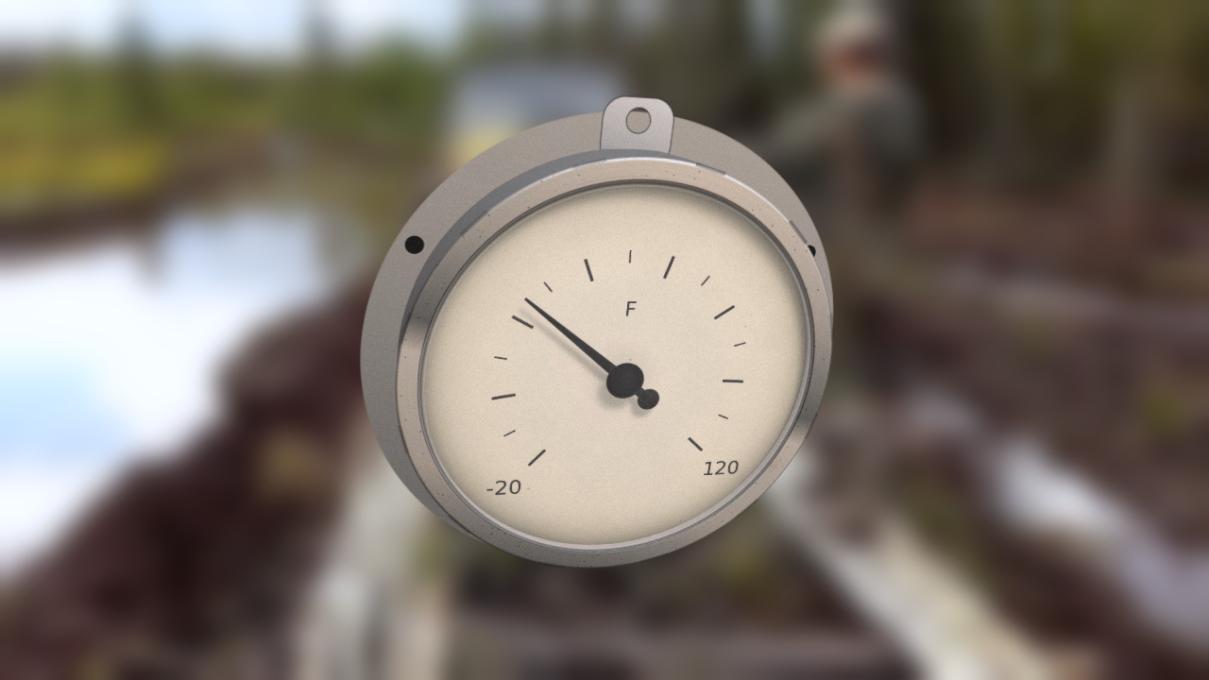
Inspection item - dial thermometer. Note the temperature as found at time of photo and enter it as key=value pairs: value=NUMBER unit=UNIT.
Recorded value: value=25 unit=°F
